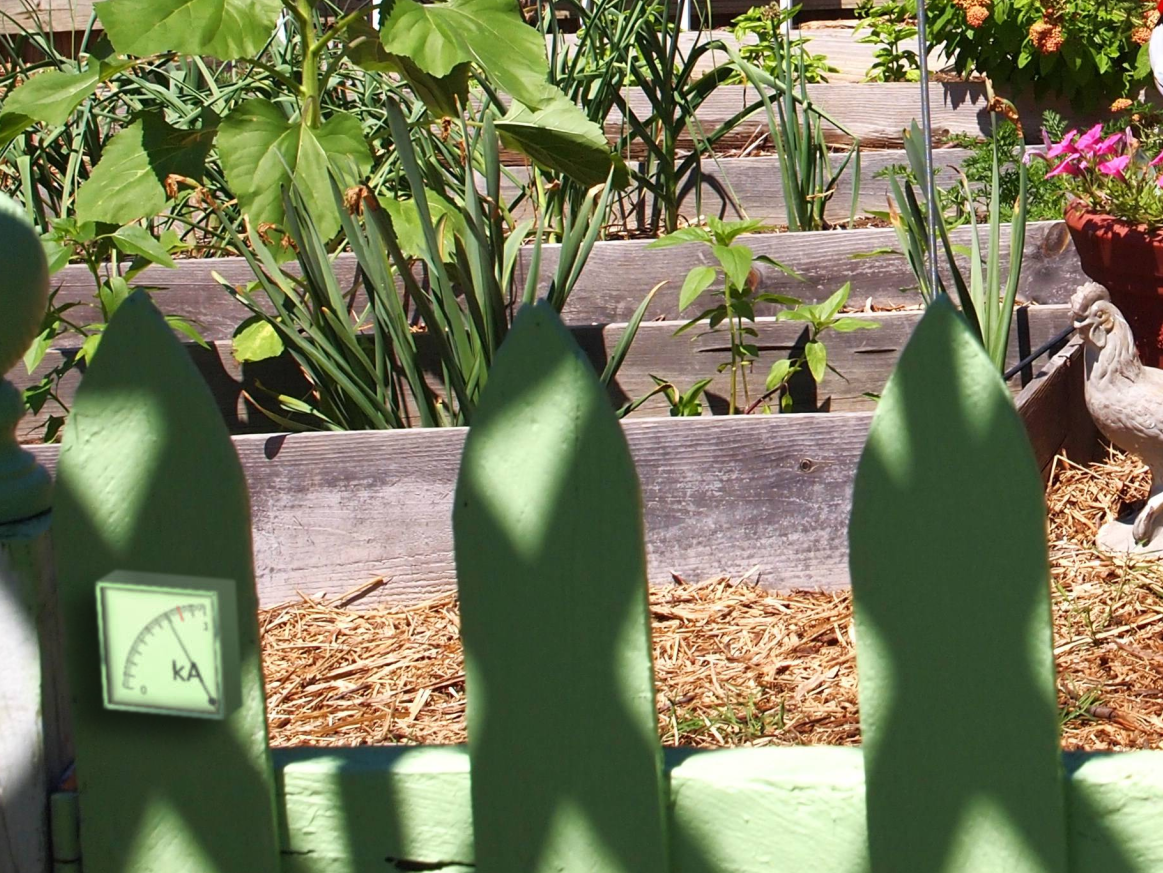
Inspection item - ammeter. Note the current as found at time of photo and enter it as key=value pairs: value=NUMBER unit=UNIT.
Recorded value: value=0.7 unit=kA
